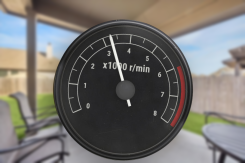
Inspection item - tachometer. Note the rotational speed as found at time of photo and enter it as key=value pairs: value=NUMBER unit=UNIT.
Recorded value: value=3250 unit=rpm
